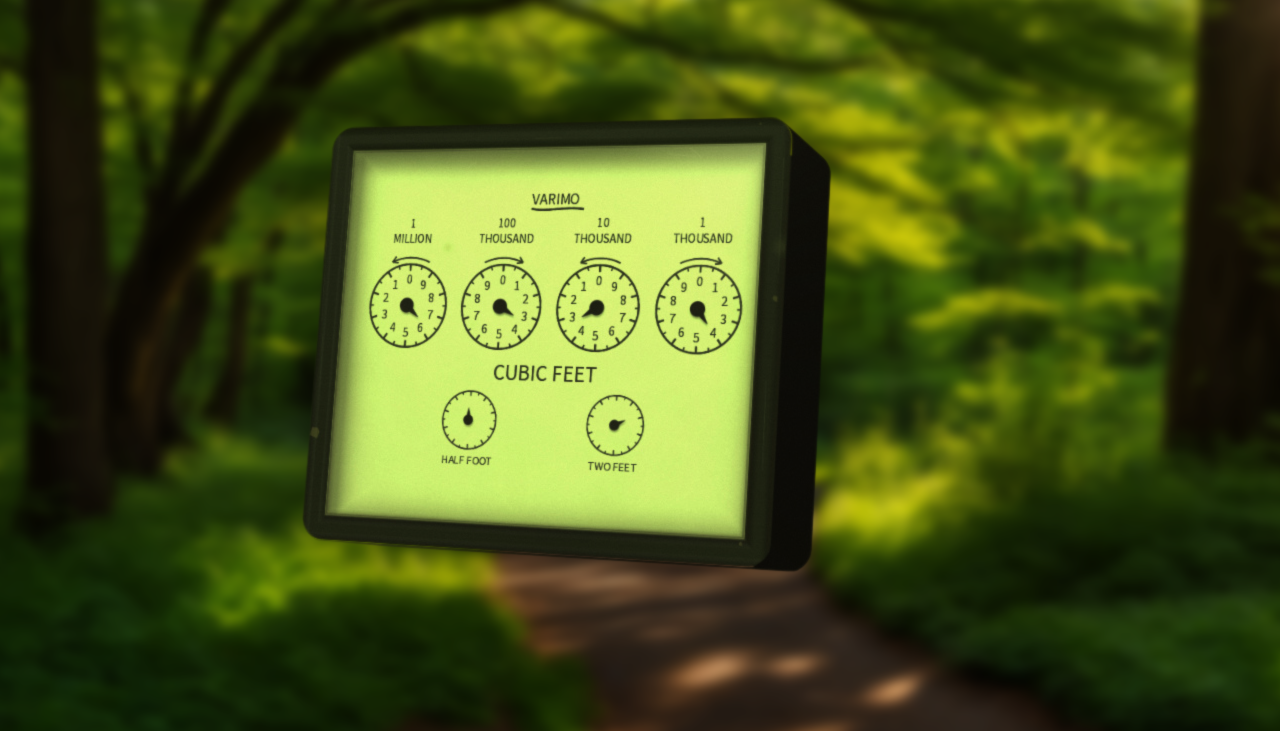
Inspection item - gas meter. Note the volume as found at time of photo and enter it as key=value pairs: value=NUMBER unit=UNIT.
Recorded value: value=633400 unit=ft³
